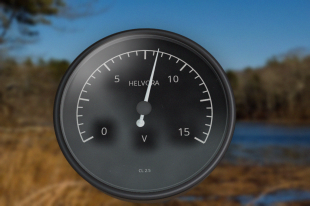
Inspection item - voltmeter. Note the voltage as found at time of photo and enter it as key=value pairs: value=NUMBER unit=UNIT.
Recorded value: value=8.25 unit=V
